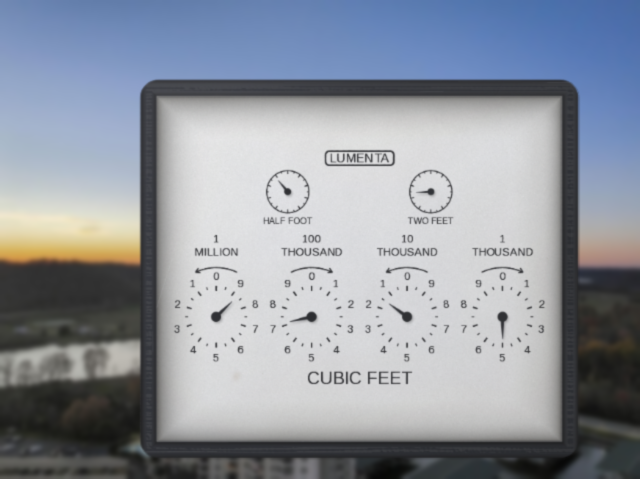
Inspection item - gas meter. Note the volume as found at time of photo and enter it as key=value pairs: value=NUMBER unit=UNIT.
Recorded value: value=871500 unit=ft³
